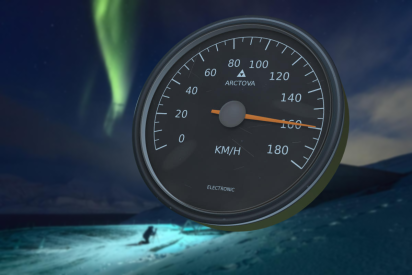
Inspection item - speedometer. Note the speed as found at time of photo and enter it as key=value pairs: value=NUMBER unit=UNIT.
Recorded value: value=160 unit=km/h
